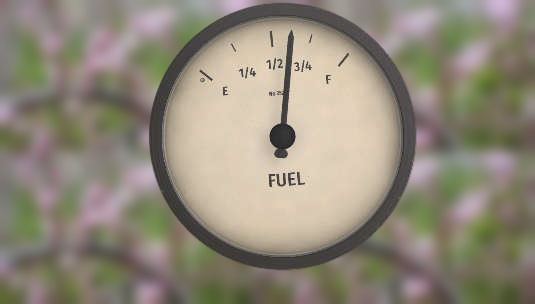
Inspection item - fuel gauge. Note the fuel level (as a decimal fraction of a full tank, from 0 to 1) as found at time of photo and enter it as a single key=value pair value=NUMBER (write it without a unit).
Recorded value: value=0.625
